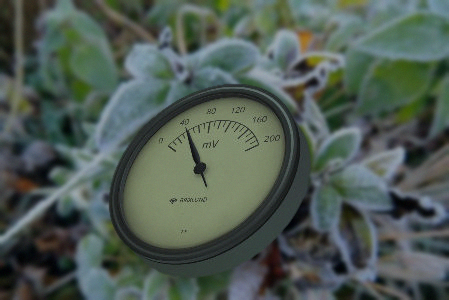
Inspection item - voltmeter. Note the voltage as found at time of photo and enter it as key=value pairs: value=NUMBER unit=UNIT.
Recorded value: value=40 unit=mV
